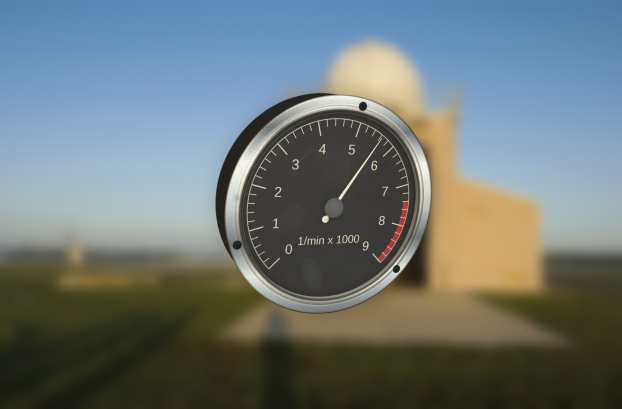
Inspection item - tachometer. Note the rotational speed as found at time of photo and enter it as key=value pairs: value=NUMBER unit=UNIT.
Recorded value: value=5600 unit=rpm
